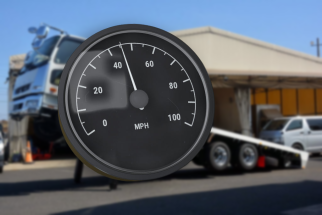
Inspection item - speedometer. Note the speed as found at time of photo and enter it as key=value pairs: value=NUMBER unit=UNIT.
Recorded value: value=45 unit=mph
